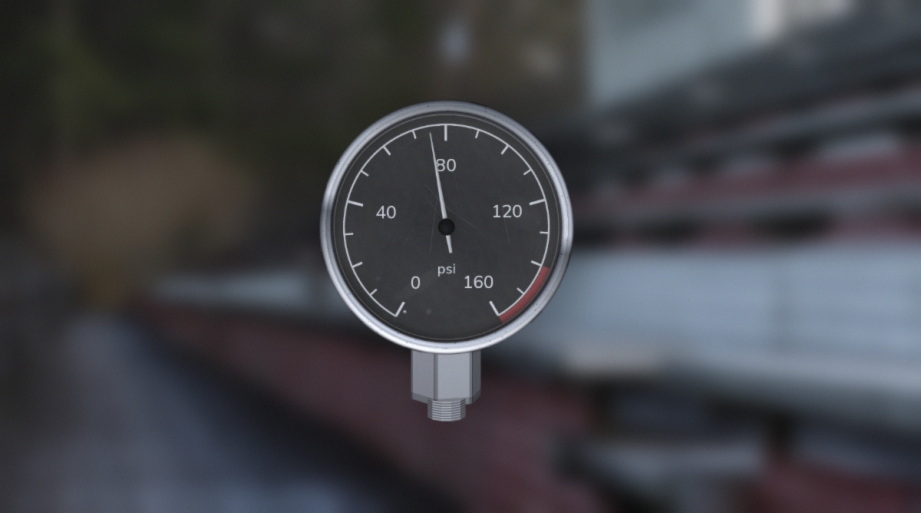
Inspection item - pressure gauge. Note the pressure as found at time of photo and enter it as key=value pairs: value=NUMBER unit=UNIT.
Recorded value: value=75 unit=psi
